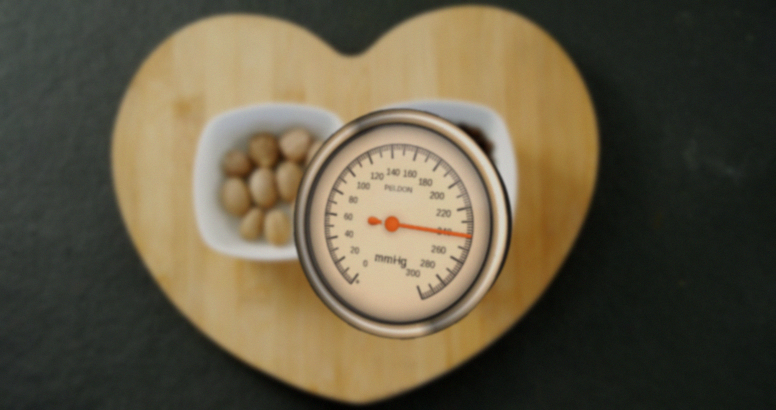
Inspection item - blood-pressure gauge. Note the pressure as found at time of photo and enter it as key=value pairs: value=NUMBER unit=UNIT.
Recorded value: value=240 unit=mmHg
